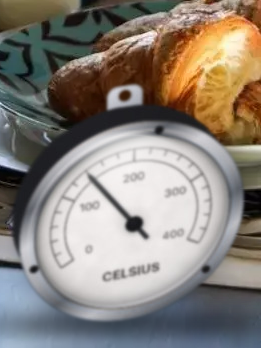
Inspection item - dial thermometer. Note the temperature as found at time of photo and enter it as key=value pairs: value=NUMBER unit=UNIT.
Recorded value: value=140 unit=°C
